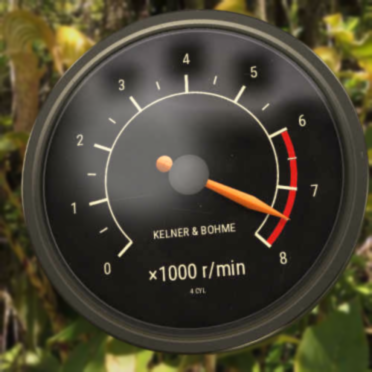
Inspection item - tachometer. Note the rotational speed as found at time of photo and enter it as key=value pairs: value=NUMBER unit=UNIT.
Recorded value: value=7500 unit=rpm
